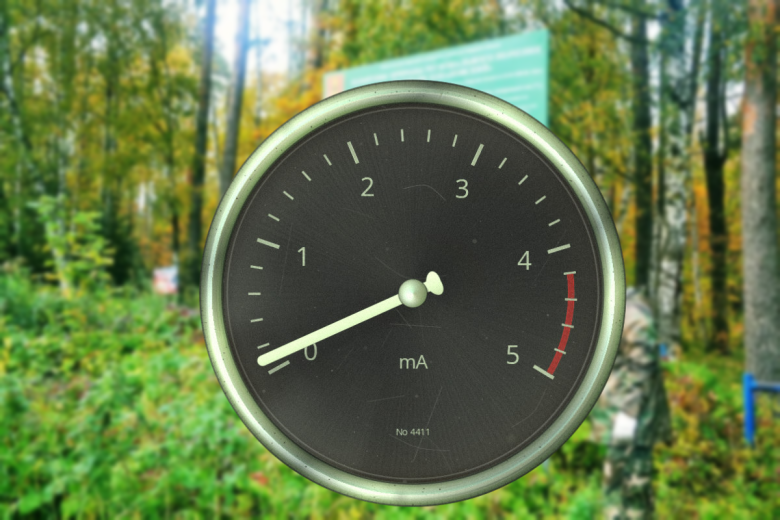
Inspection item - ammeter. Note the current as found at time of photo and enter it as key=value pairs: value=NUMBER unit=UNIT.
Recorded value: value=0.1 unit=mA
